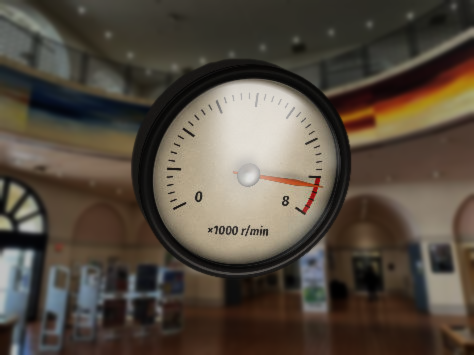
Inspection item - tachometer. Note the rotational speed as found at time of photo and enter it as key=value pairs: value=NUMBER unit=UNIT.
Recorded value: value=7200 unit=rpm
